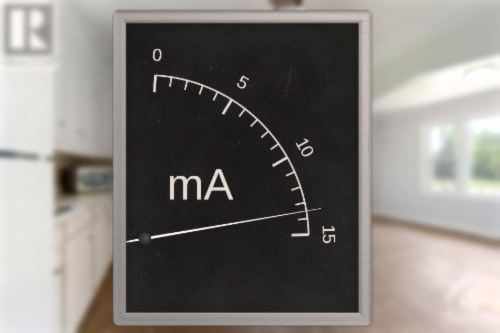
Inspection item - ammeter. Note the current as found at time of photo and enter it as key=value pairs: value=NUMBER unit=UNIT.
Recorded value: value=13.5 unit=mA
